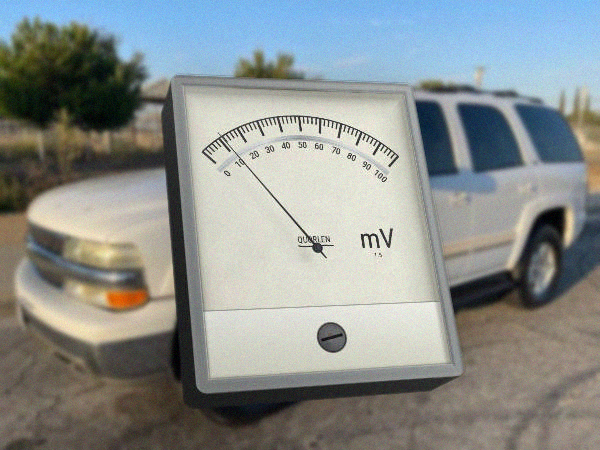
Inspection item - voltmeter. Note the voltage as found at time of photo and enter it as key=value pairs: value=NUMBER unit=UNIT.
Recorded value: value=10 unit=mV
